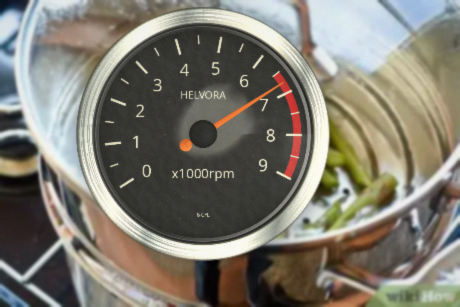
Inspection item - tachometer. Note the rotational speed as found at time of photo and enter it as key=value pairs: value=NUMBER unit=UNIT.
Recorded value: value=6750 unit=rpm
